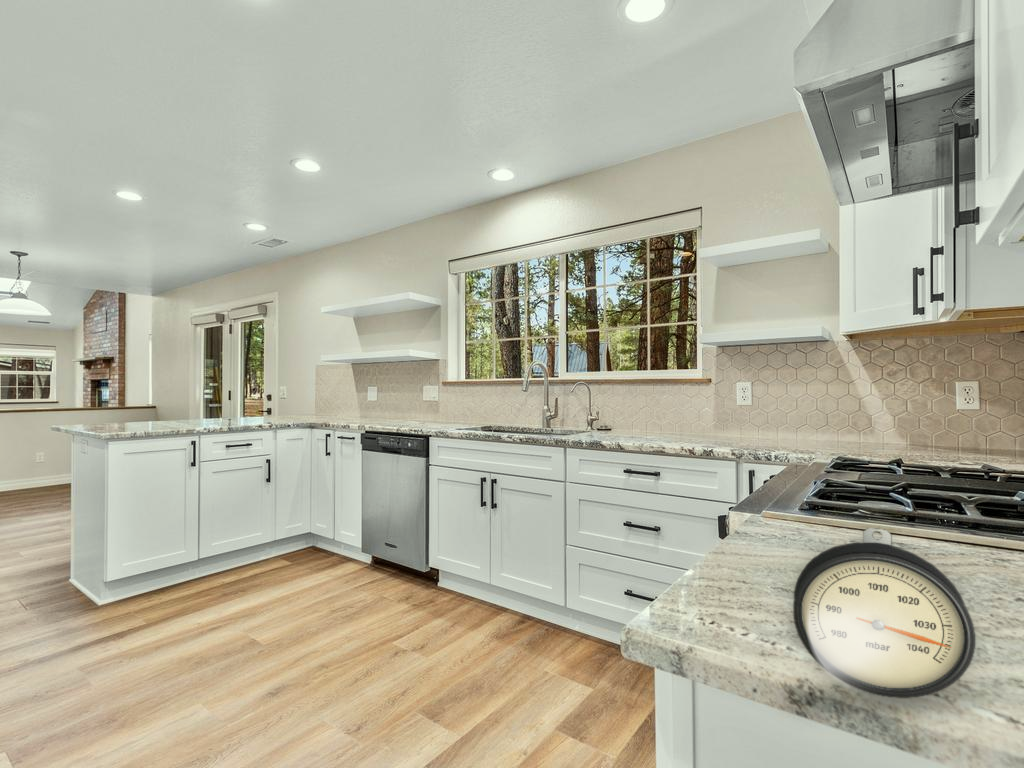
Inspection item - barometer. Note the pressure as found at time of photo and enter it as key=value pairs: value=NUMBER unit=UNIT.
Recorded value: value=1035 unit=mbar
